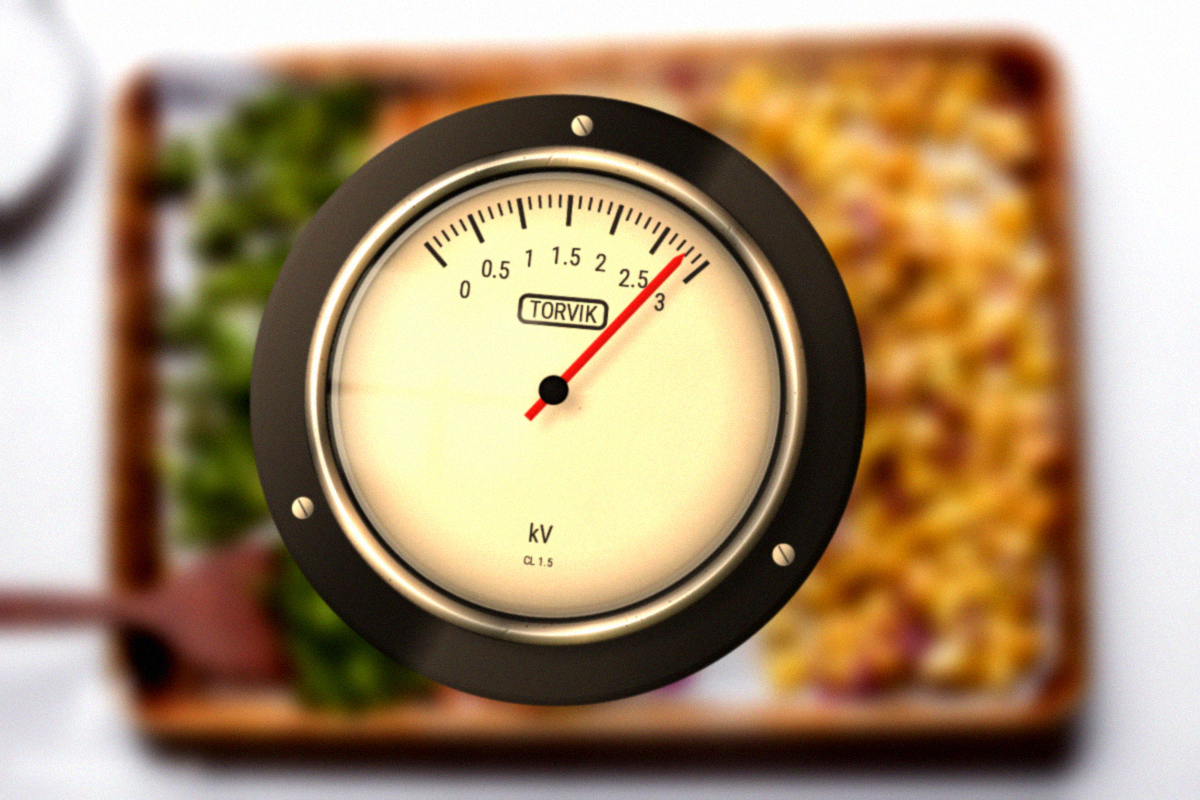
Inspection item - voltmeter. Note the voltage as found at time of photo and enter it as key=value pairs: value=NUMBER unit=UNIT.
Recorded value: value=2.8 unit=kV
